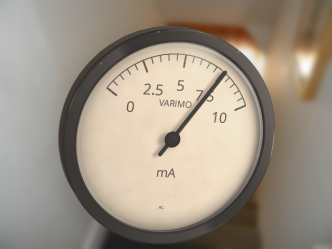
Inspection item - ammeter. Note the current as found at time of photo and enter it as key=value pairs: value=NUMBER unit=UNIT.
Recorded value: value=7.5 unit=mA
